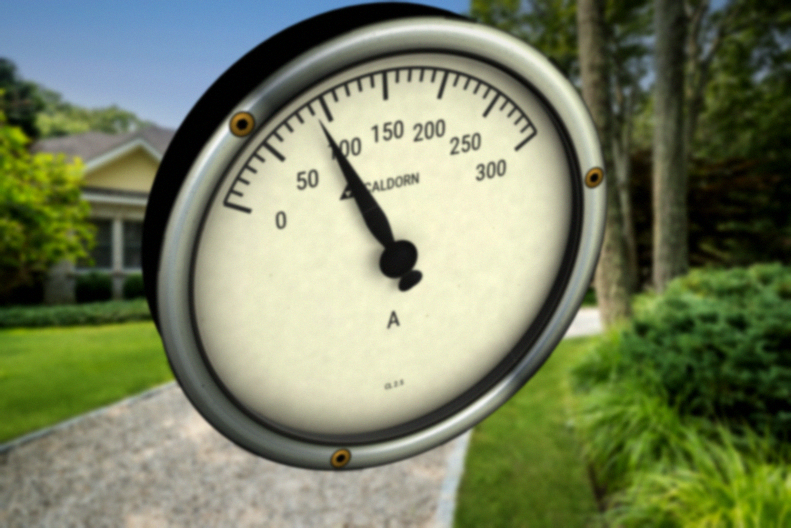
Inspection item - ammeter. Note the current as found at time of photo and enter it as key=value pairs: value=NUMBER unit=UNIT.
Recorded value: value=90 unit=A
